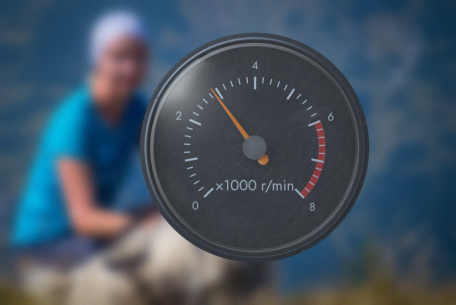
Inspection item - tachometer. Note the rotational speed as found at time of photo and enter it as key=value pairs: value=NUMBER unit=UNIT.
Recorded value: value=2900 unit=rpm
